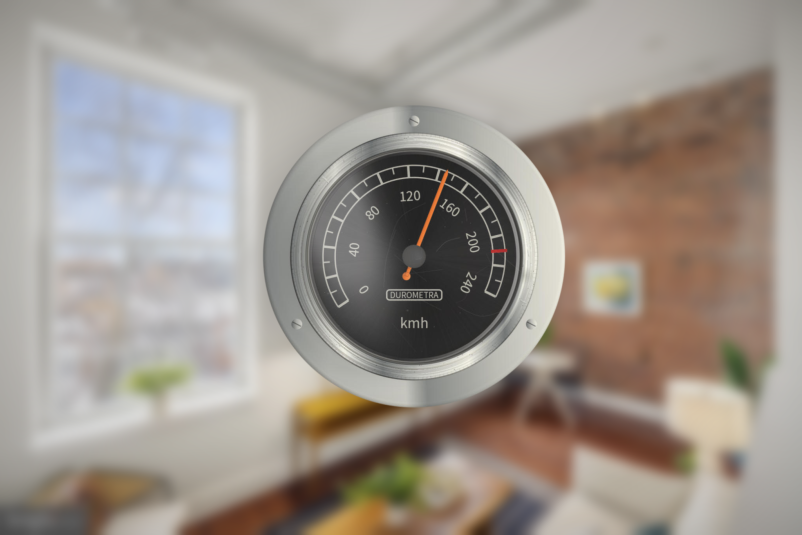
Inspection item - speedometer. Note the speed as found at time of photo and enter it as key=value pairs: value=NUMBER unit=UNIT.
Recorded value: value=145 unit=km/h
